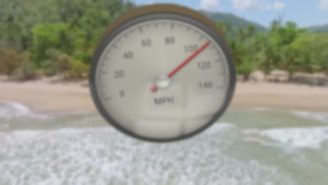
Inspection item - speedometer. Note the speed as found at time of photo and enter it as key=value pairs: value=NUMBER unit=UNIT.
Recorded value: value=105 unit=mph
